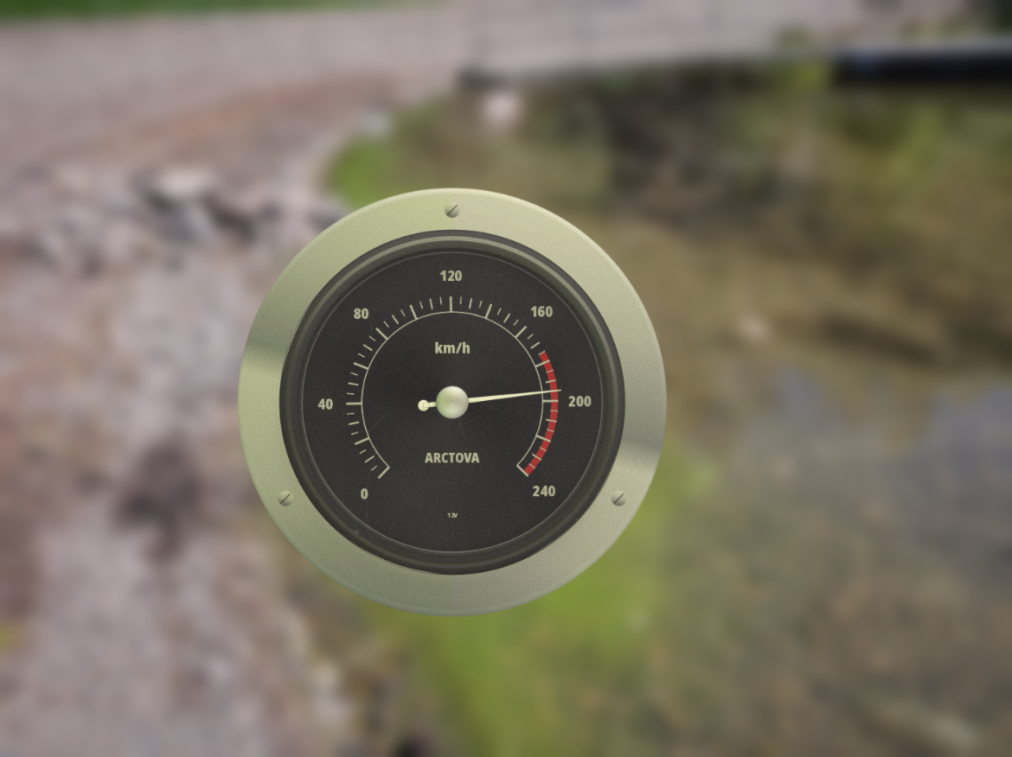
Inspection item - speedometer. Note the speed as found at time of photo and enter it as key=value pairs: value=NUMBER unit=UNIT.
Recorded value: value=195 unit=km/h
